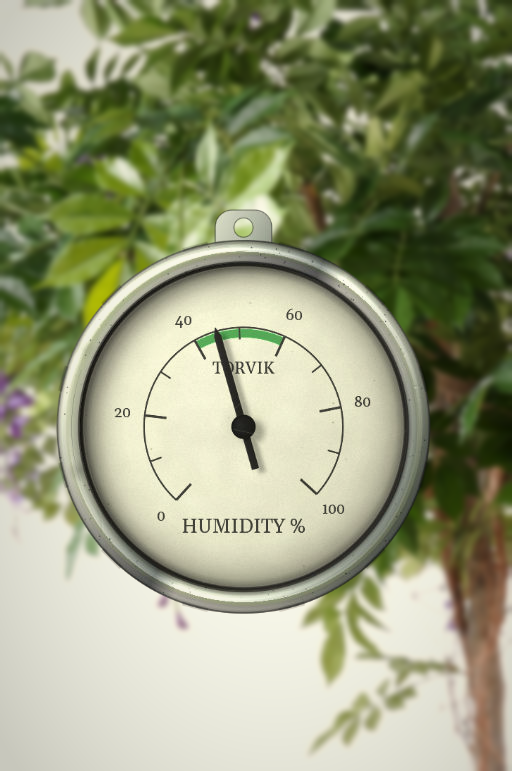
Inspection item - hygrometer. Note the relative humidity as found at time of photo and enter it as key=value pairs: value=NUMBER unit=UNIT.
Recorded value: value=45 unit=%
